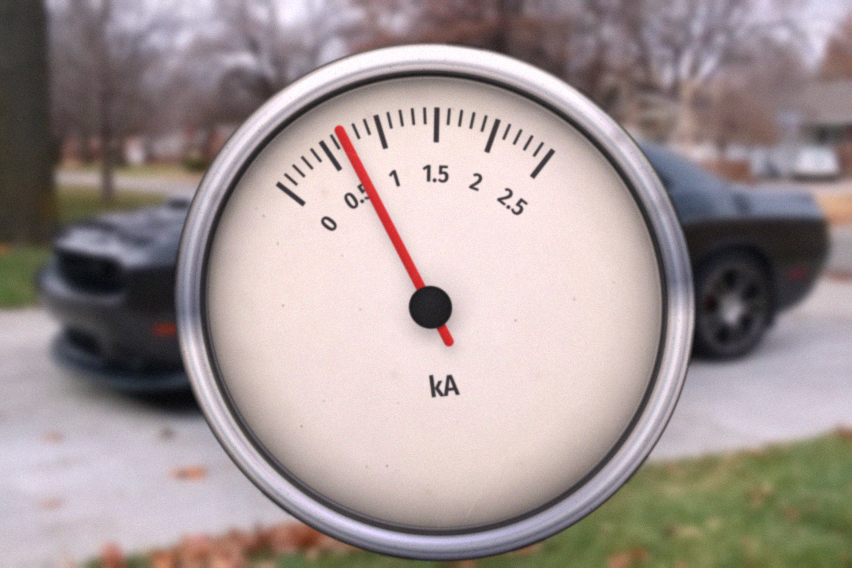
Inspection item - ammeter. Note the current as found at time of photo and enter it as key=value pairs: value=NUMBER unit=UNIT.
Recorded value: value=0.7 unit=kA
